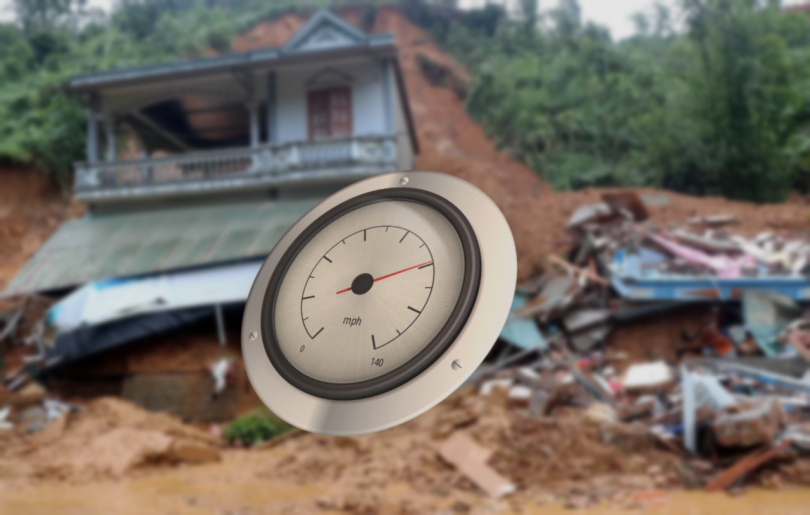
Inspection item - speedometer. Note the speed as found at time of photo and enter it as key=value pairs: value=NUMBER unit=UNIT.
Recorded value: value=100 unit=mph
